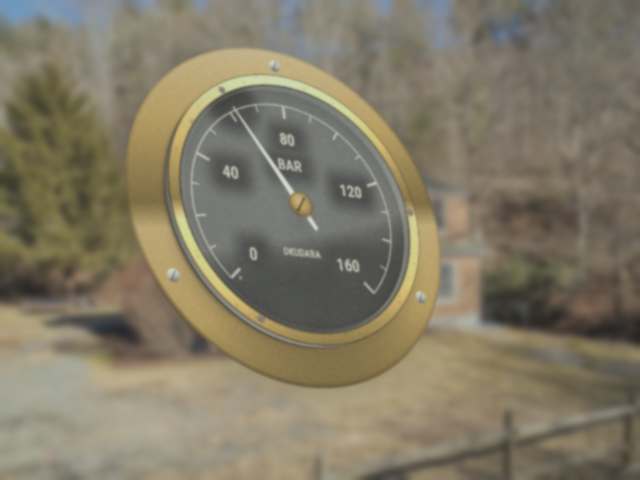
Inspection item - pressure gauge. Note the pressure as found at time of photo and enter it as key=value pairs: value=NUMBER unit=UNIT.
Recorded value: value=60 unit=bar
